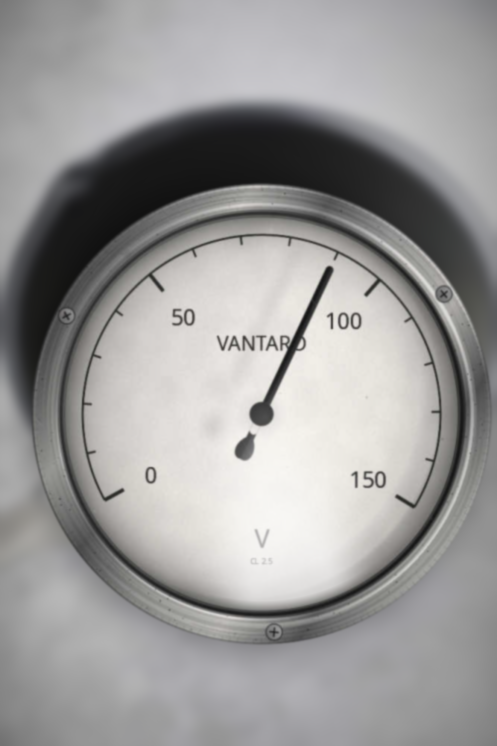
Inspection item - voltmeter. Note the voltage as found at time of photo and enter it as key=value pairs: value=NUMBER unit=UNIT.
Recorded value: value=90 unit=V
